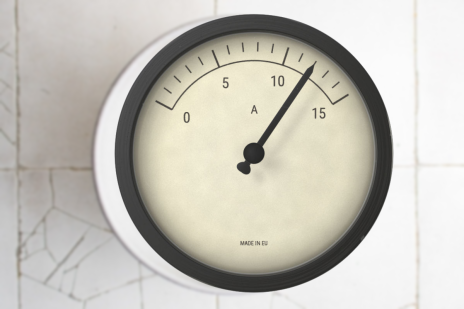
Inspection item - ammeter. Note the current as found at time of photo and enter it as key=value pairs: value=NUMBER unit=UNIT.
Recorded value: value=12 unit=A
